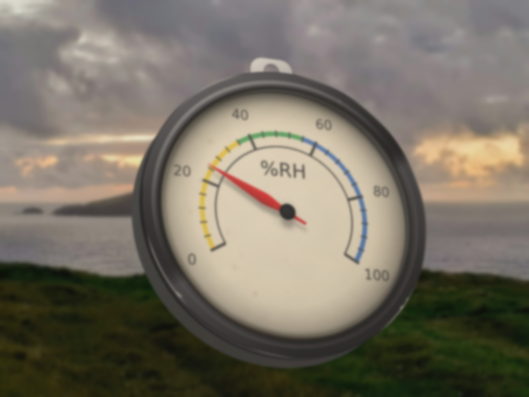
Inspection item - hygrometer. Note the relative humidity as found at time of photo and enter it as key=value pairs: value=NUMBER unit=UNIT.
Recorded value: value=24 unit=%
